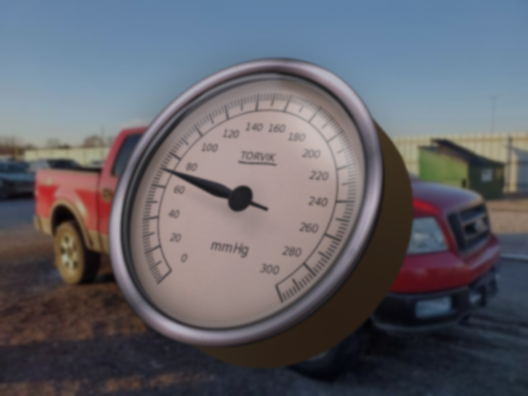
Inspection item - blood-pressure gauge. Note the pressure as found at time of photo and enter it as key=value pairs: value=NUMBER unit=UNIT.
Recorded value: value=70 unit=mmHg
